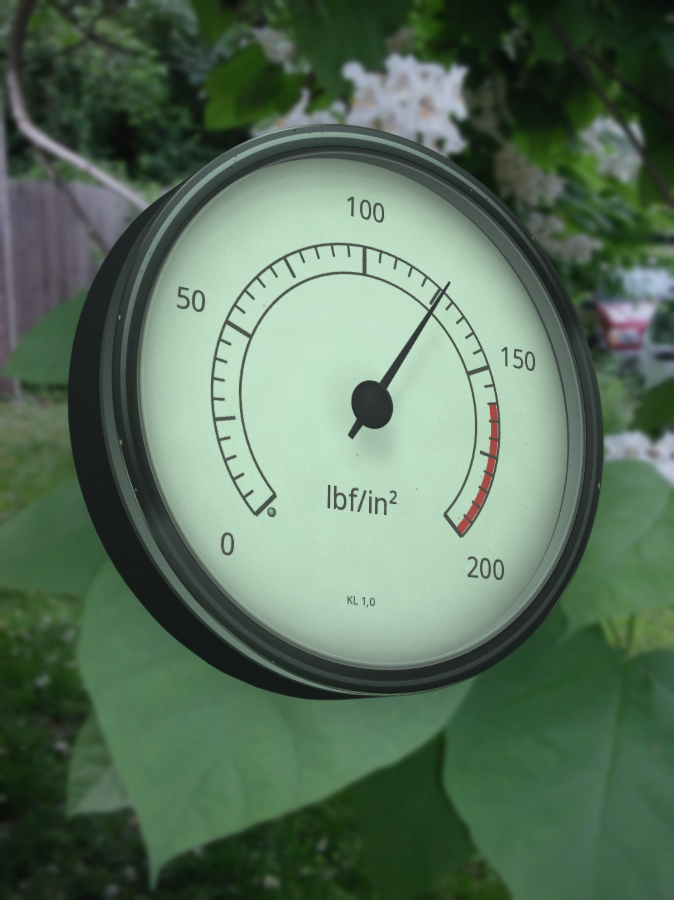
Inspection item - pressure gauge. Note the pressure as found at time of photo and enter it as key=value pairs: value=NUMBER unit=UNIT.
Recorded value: value=125 unit=psi
